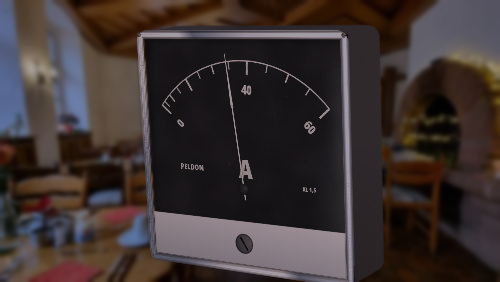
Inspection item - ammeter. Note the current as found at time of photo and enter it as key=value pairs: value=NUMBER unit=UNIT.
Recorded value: value=35 unit=A
